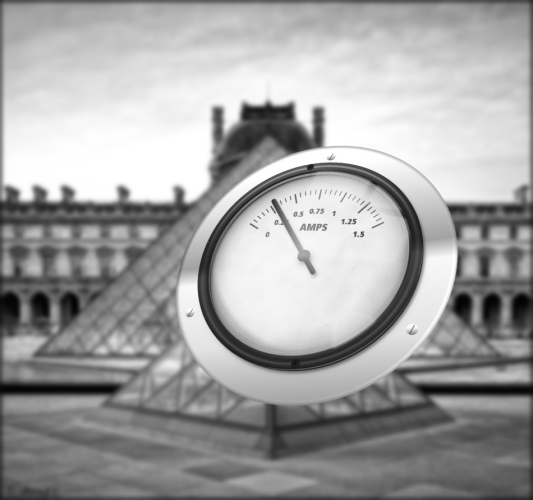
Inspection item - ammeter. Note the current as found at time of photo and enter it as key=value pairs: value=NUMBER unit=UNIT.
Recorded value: value=0.3 unit=A
